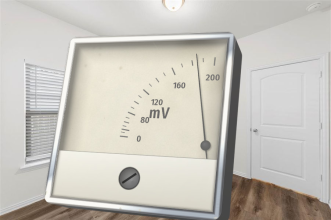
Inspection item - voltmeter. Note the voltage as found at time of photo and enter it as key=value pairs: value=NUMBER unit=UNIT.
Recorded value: value=185 unit=mV
